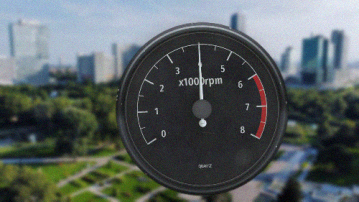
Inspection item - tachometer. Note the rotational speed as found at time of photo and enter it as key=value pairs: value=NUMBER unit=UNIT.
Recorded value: value=4000 unit=rpm
